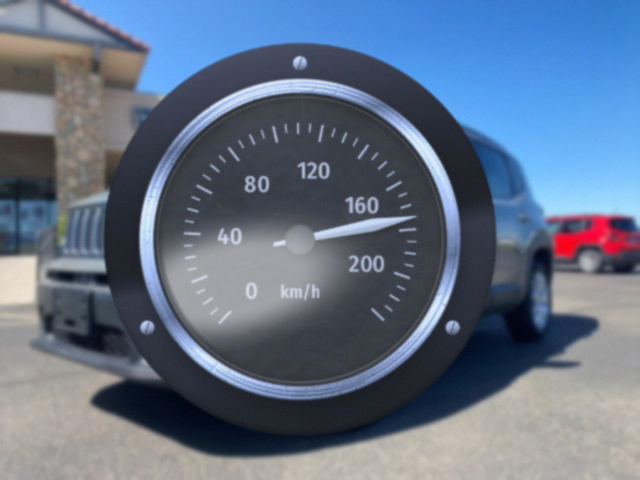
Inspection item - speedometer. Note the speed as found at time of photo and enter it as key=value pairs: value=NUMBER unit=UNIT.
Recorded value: value=175 unit=km/h
